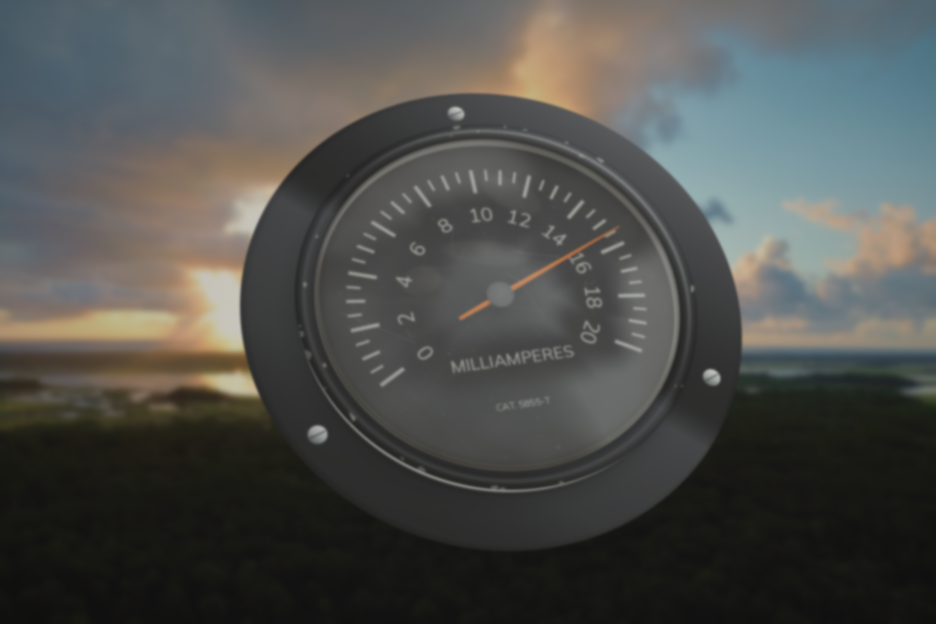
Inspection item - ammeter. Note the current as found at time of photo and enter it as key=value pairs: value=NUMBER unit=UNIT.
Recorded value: value=15.5 unit=mA
